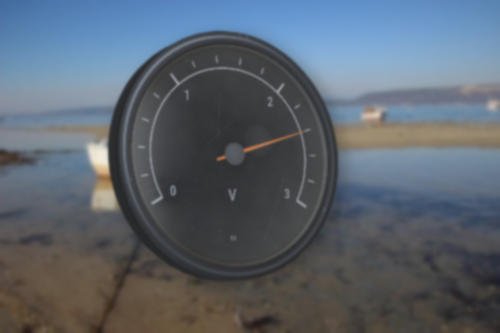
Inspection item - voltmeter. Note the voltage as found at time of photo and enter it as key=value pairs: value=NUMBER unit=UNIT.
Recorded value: value=2.4 unit=V
